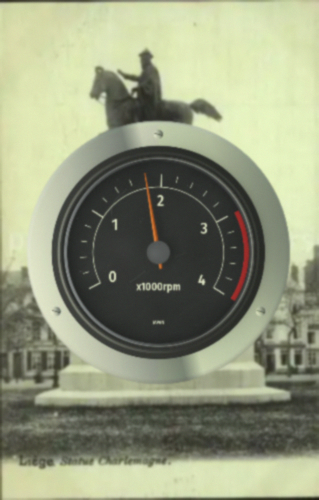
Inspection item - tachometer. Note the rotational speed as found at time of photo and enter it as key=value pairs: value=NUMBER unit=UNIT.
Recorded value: value=1800 unit=rpm
